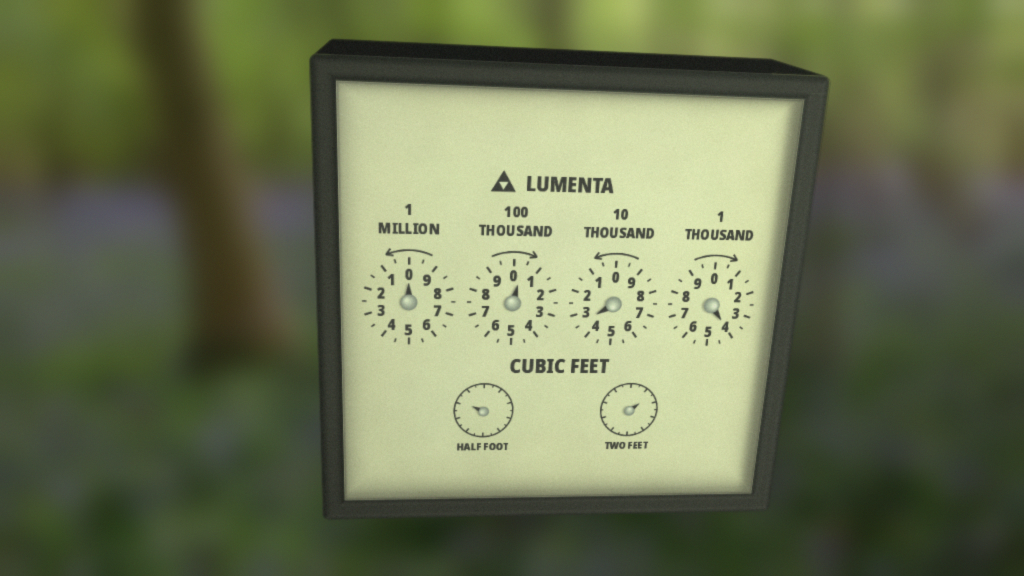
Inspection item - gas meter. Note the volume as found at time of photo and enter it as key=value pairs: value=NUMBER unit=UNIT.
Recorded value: value=3400 unit=ft³
